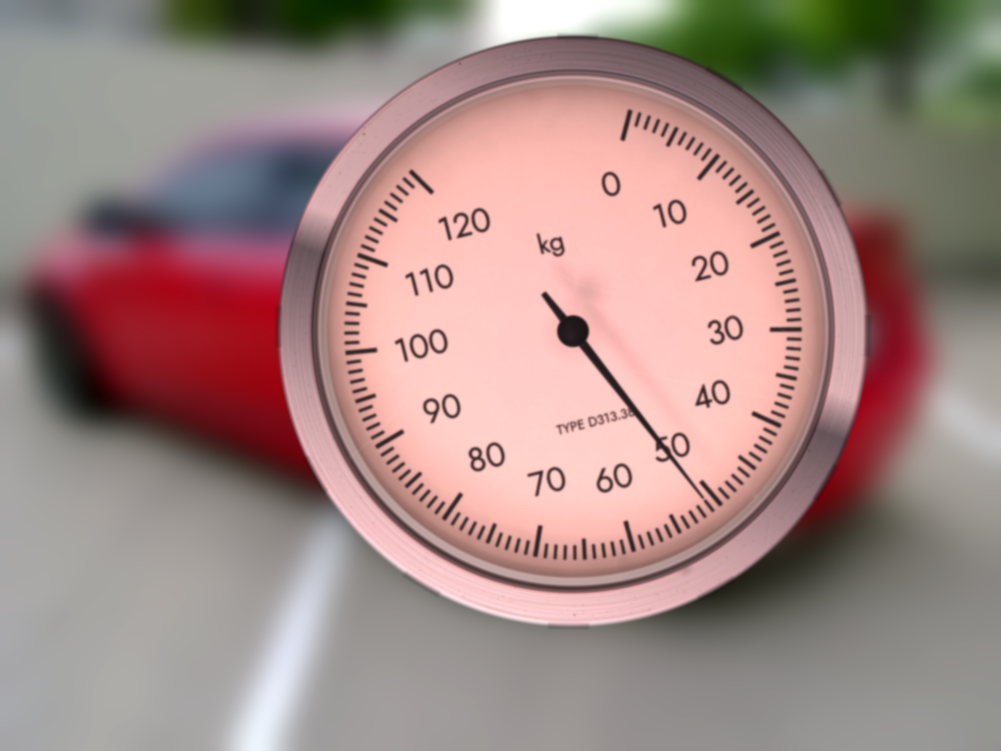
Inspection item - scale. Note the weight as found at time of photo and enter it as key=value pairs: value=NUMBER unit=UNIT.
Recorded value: value=51 unit=kg
